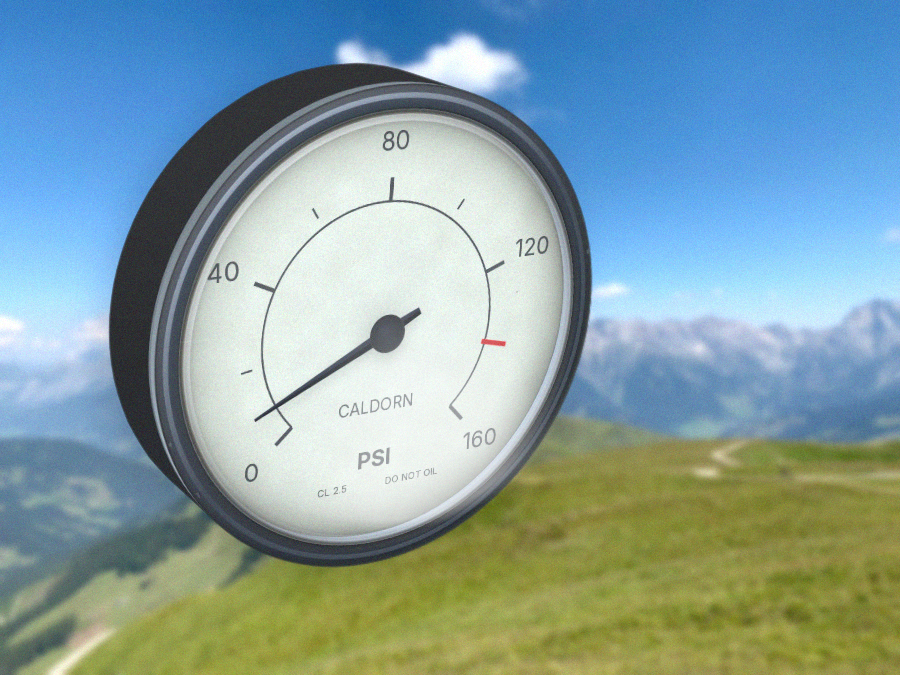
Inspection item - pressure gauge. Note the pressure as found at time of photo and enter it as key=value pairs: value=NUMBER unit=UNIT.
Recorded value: value=10 unit=psi
